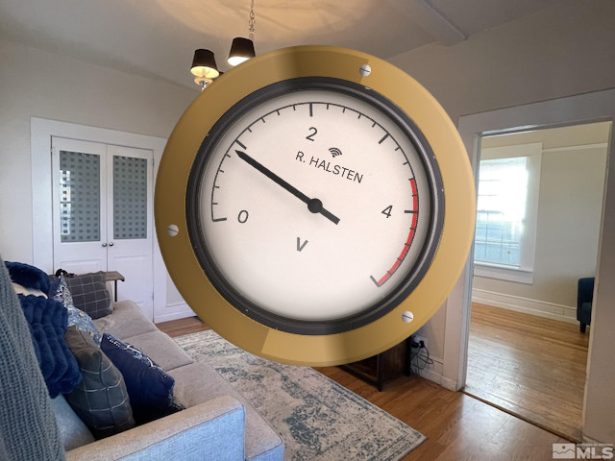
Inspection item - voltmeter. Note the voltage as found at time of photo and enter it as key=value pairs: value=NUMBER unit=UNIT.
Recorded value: value=0.9 unit=V
